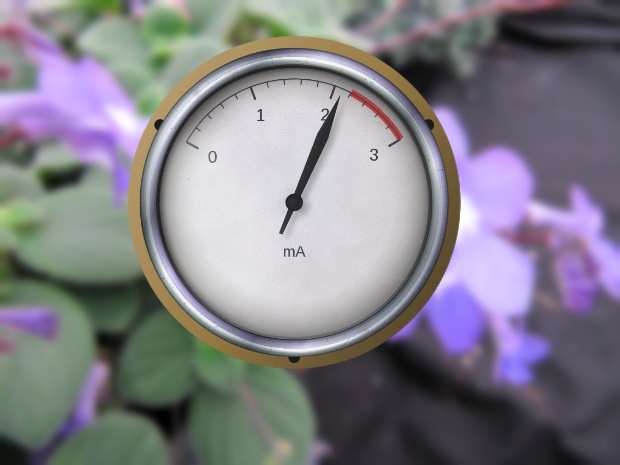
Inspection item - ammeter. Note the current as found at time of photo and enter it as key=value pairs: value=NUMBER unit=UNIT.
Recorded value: value=2.1 unit=mA
